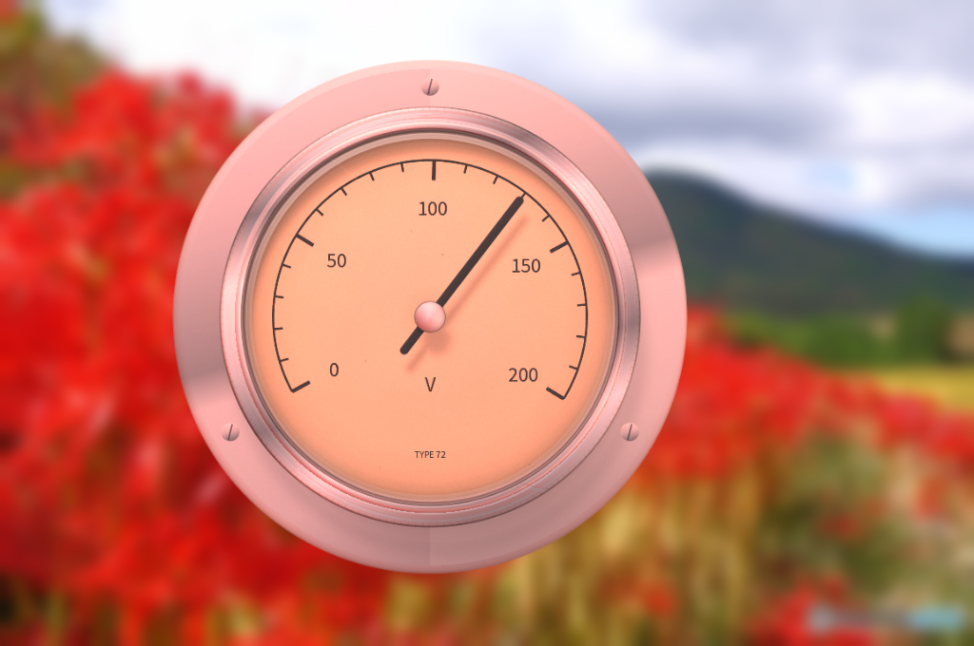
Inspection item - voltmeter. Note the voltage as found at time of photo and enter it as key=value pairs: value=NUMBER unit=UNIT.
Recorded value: value=130 unit=V
